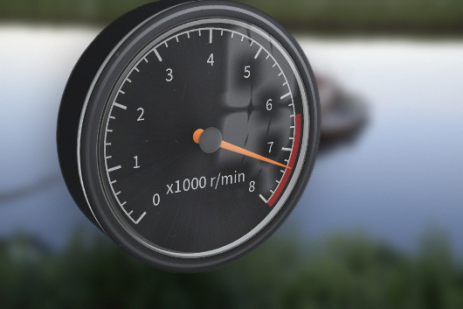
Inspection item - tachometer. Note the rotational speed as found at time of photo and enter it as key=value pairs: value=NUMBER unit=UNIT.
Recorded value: value=7300 unit=rpm
